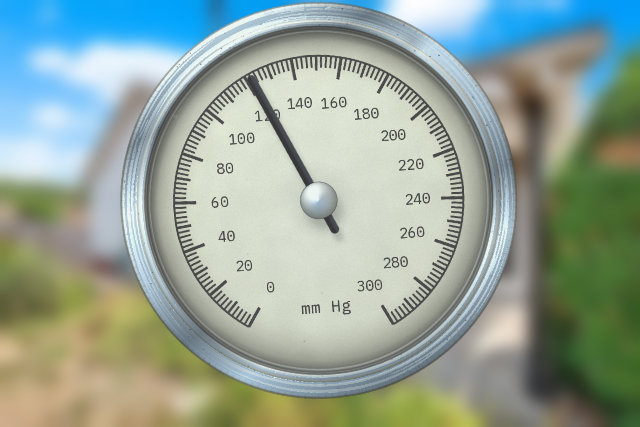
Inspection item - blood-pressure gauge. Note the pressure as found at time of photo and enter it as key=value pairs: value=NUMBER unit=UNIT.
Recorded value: value=122 unit=mmHg
